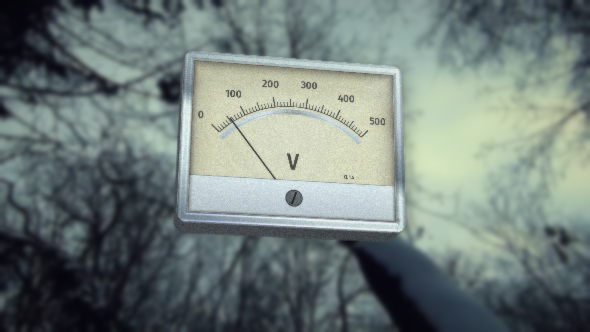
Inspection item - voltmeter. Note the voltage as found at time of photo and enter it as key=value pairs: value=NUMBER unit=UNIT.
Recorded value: value=50 unit=V
